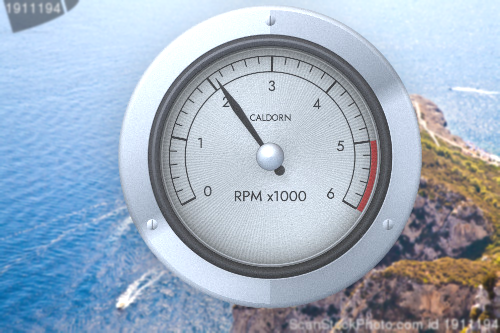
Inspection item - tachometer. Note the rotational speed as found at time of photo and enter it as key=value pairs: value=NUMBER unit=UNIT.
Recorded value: value=2100 unit=rpm
